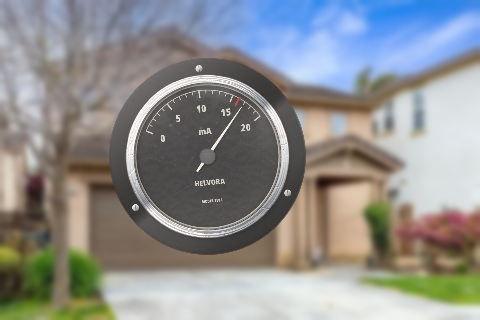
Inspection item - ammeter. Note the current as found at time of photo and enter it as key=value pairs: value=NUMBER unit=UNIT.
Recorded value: value=17 unit=mA
